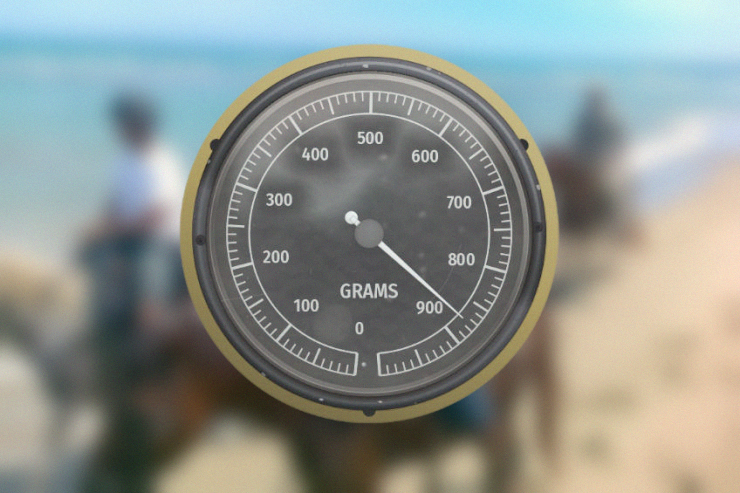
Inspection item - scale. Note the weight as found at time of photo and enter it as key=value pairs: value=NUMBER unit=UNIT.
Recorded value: value=875 unit=g
